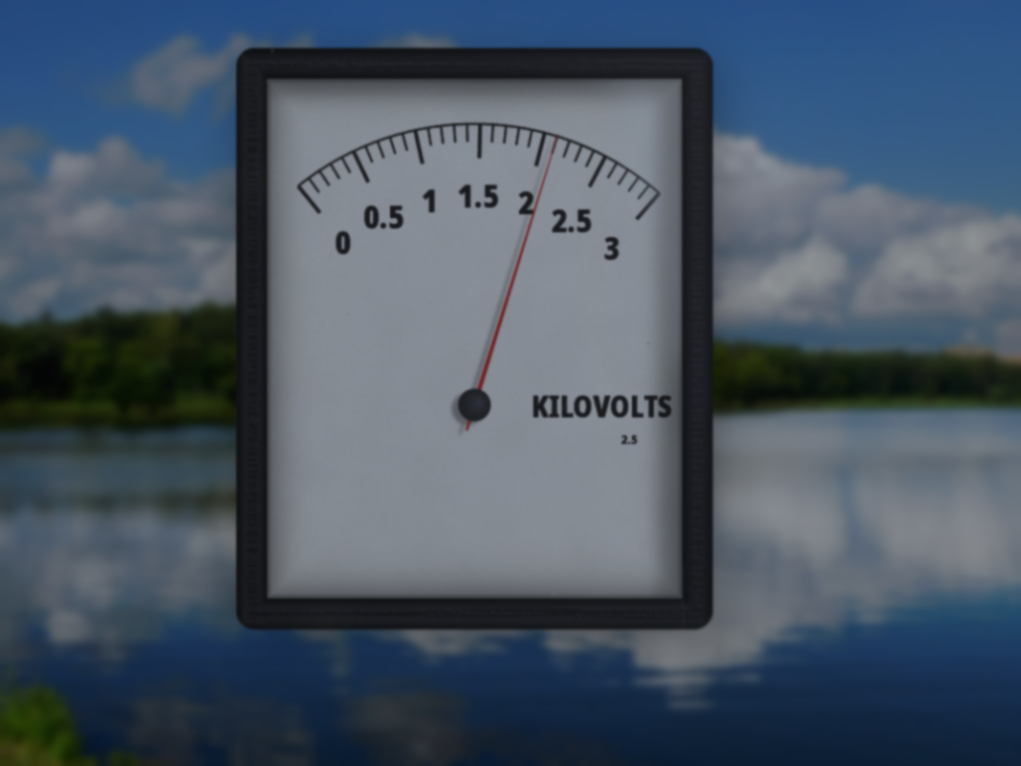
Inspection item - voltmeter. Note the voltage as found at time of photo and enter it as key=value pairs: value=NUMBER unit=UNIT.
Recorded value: value=2.1 unit=kV
